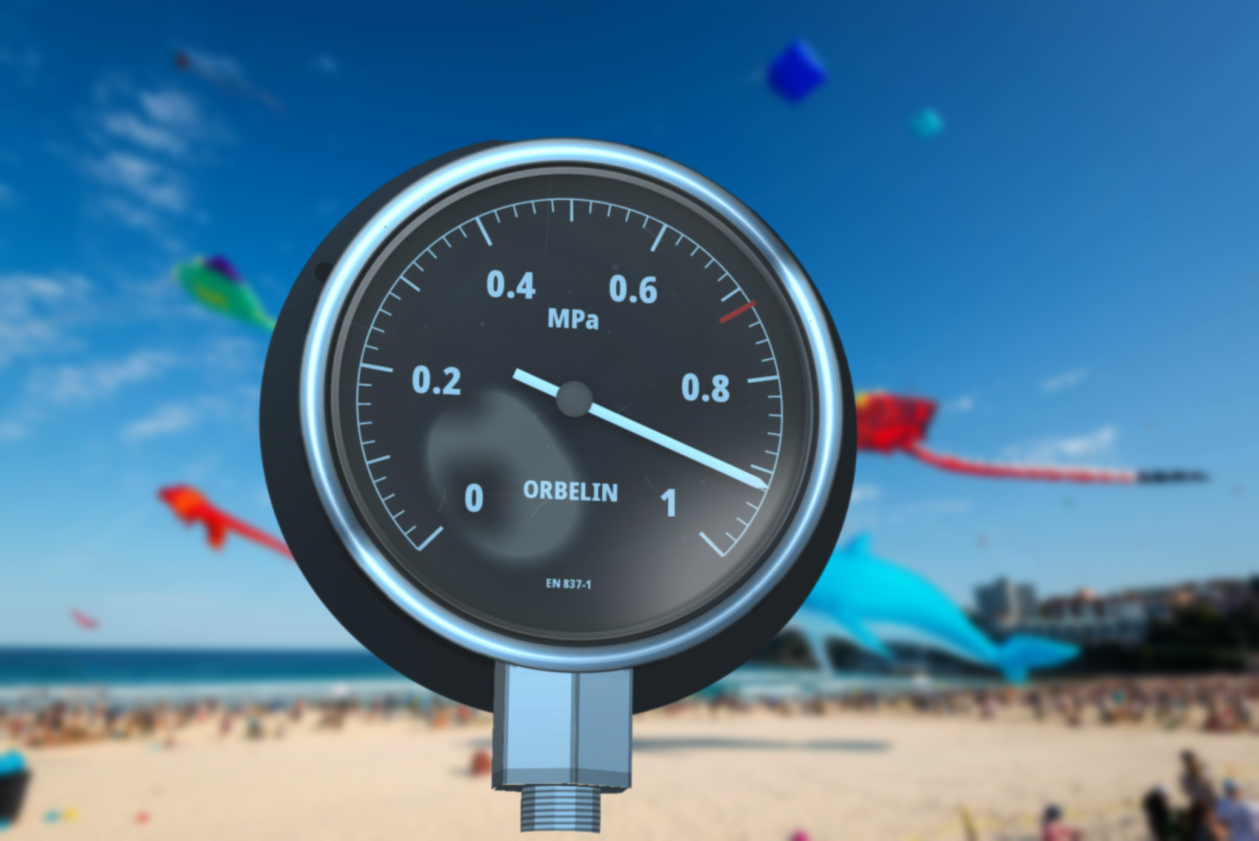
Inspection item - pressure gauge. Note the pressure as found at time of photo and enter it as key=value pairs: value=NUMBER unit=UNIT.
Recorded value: value=0.92 unit=MPa
